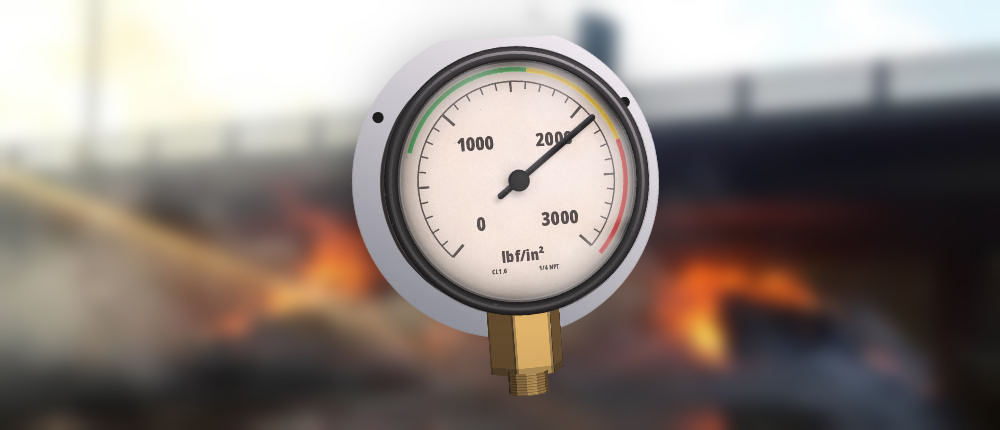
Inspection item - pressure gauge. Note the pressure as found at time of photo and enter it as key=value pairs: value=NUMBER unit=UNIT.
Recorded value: value=2100 unit=psi
